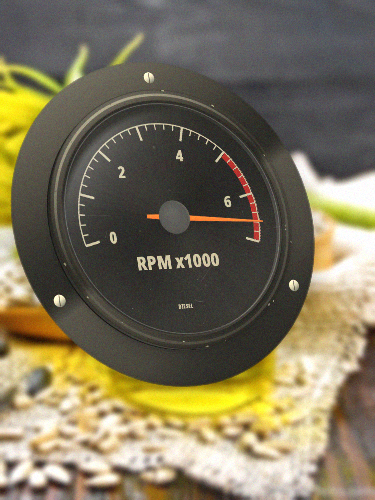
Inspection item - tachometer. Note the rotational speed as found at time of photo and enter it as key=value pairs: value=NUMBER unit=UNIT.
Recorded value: value=6600 unit=rpm
